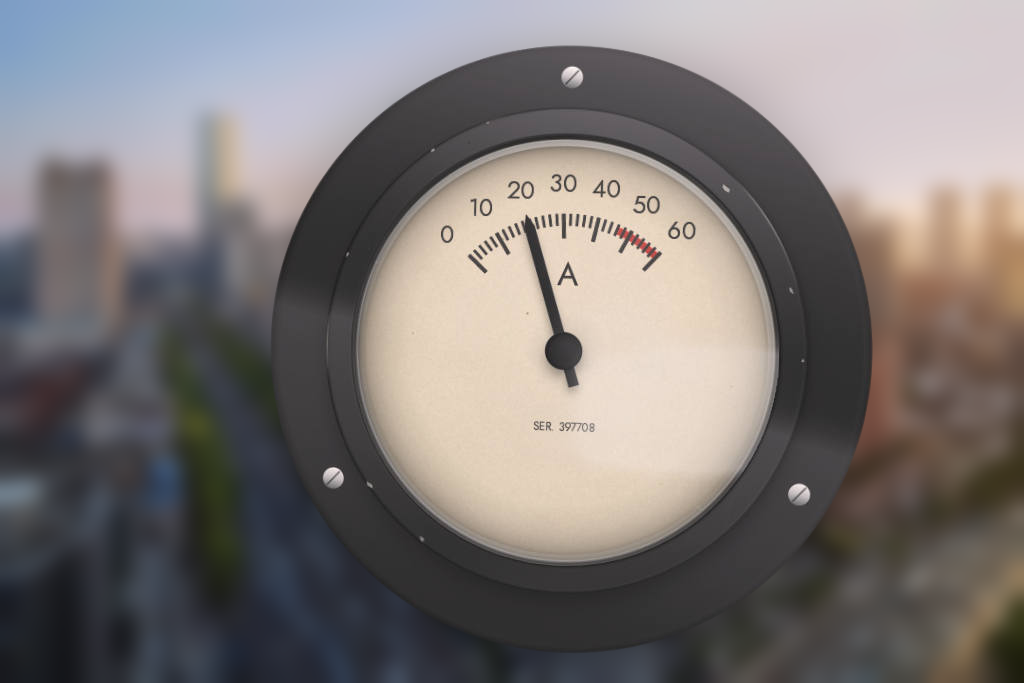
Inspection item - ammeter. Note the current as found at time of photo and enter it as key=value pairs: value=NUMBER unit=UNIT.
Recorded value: value=20 unit=A
